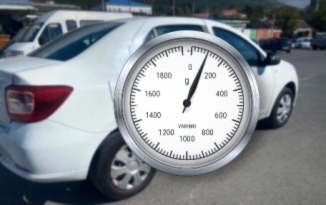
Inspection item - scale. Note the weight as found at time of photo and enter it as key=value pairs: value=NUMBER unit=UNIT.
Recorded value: value=100 unit=g
